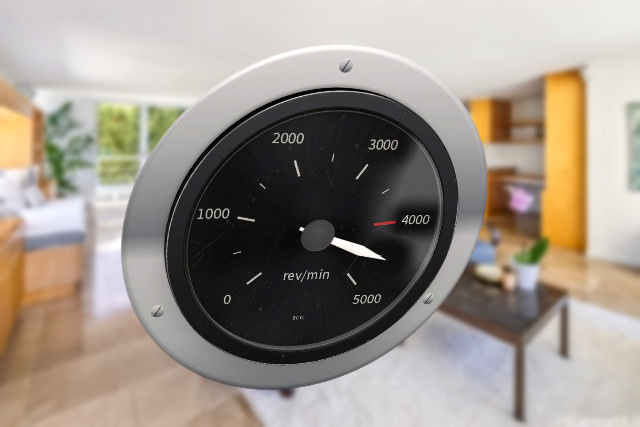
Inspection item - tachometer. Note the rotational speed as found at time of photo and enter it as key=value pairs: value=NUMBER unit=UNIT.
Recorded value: value=4500 unit=rpm
